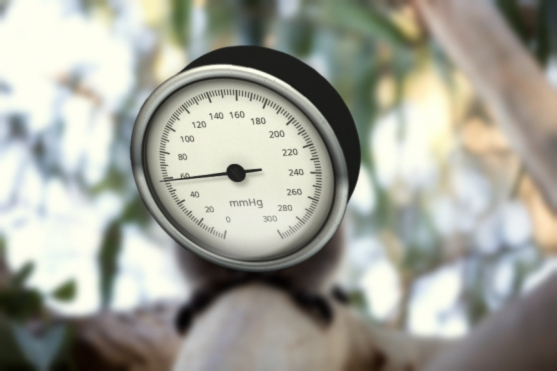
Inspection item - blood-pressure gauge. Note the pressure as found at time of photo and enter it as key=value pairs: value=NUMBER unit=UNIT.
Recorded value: value=60 unit=mmHg
